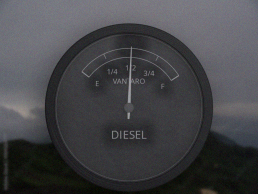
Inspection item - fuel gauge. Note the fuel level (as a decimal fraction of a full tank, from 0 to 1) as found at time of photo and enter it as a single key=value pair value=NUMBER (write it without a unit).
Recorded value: value=0.5
